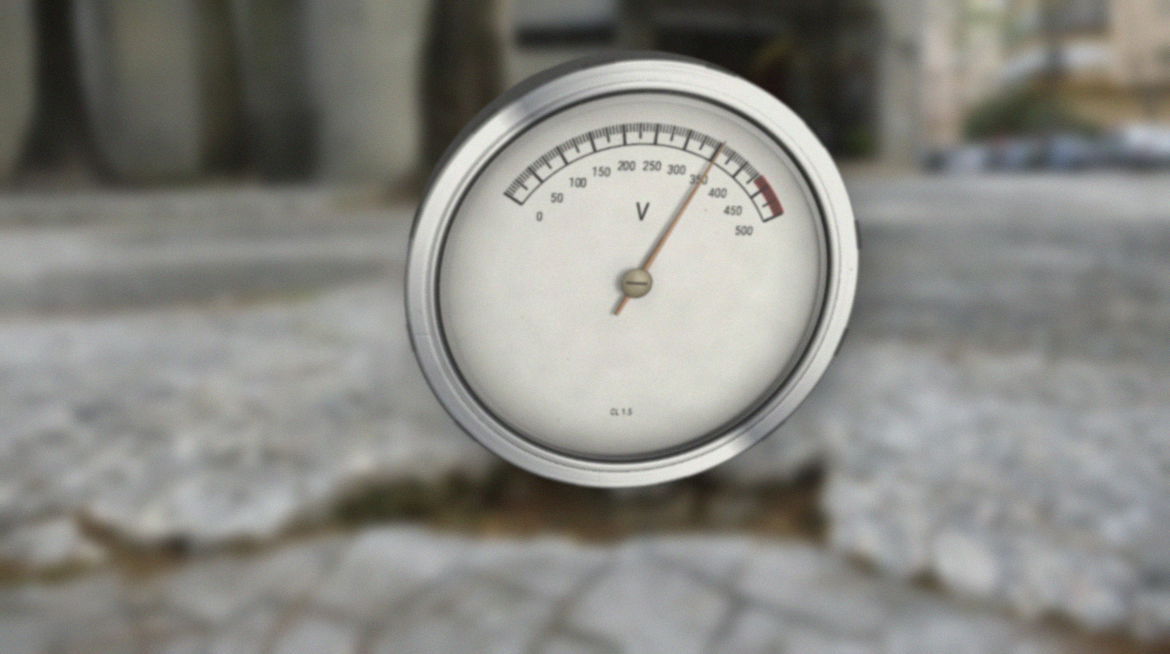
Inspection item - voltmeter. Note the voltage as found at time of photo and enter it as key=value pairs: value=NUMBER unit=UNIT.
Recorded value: value=350 unit=V
